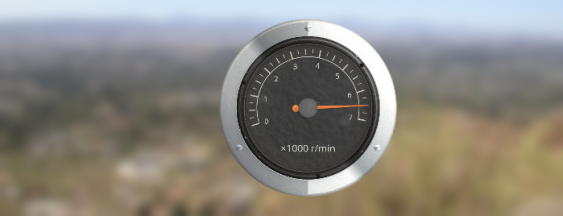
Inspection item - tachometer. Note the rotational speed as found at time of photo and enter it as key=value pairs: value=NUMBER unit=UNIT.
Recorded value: value=6500 unit=rpm
